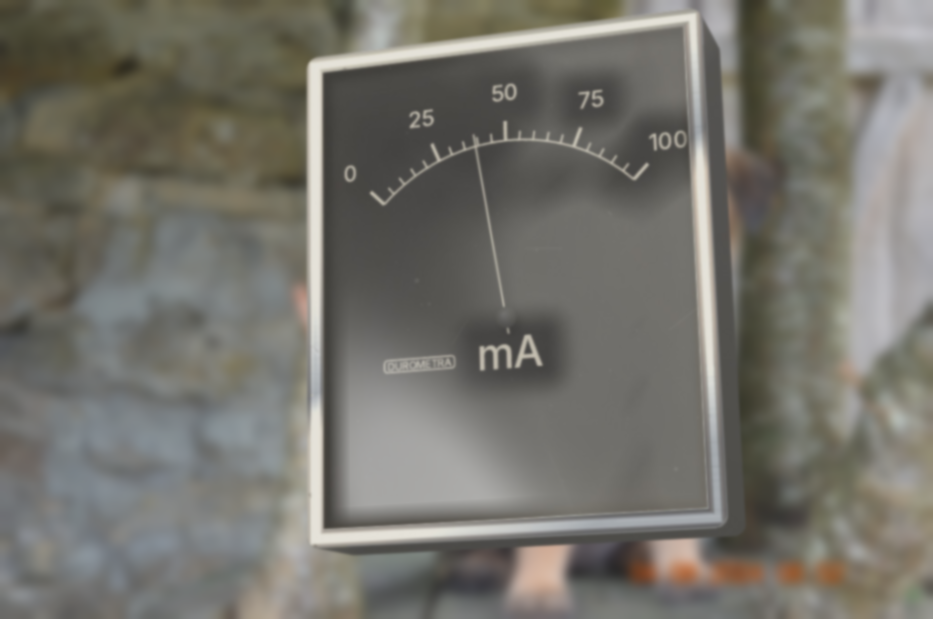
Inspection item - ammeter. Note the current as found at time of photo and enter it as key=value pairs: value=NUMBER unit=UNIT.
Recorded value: value=40 unit=mA
